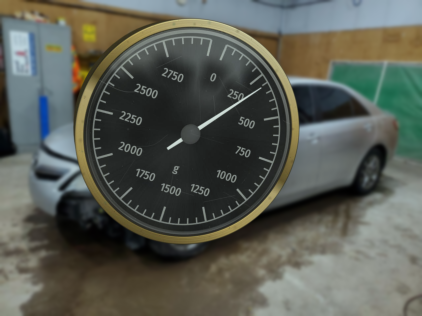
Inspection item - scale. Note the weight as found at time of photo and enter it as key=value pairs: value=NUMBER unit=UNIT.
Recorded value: value=300 unit=g
